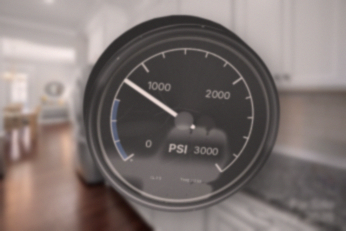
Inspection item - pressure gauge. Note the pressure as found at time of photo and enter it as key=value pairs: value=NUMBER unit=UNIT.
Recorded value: value=800 unit=psi
